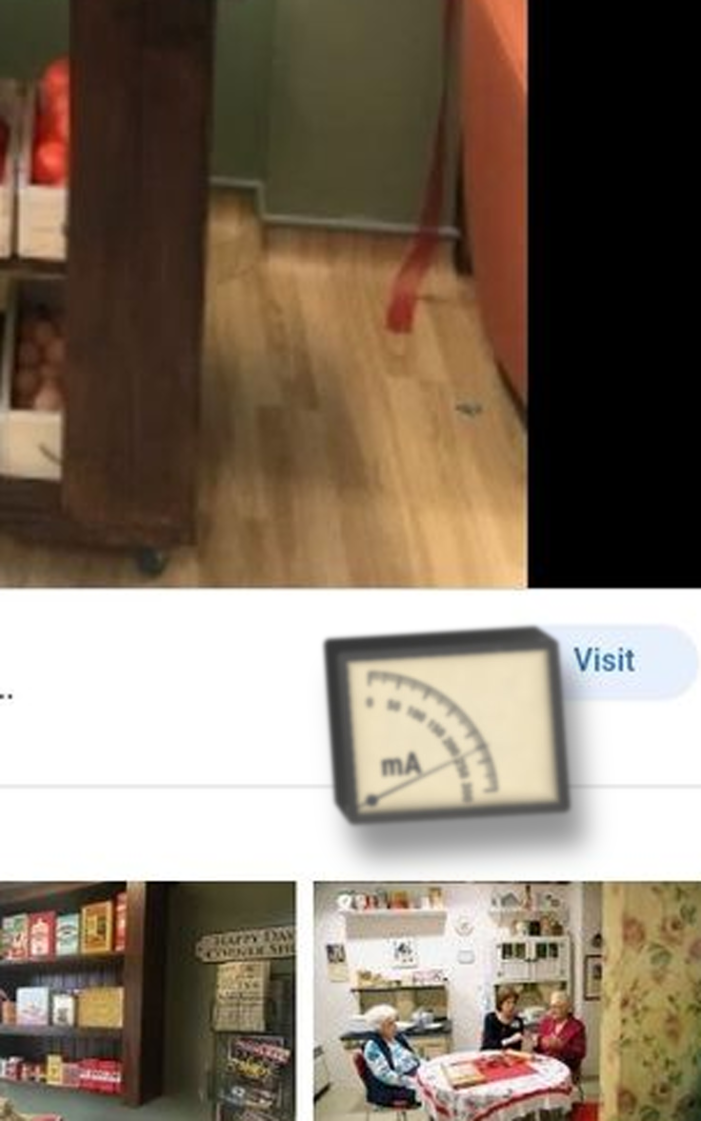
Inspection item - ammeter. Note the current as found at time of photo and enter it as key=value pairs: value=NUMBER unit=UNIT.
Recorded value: value=225 unit=mA
